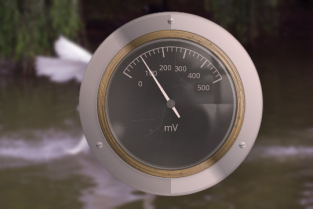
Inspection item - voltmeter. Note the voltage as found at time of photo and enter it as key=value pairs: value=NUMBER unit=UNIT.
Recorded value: value=100 unit=mV
